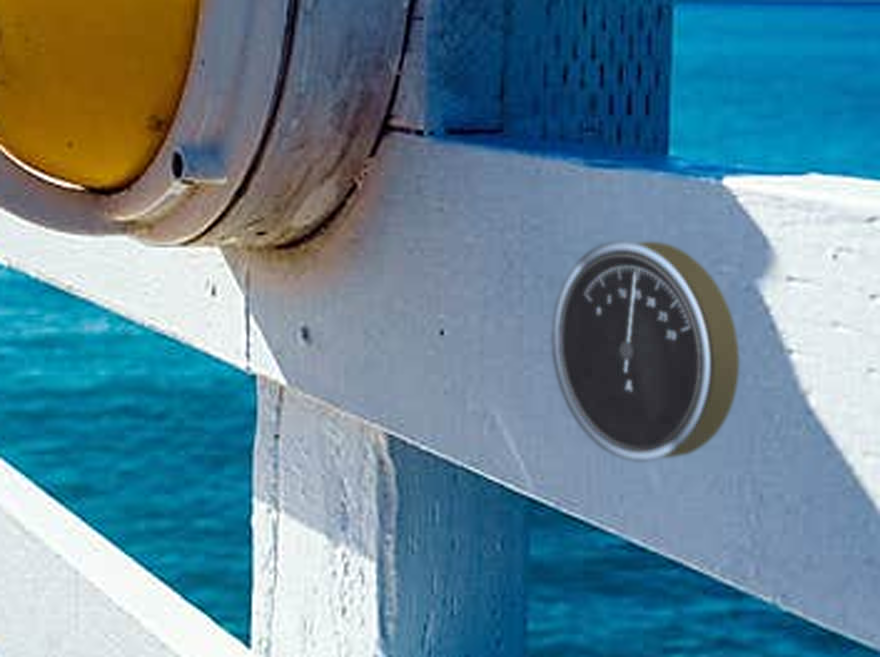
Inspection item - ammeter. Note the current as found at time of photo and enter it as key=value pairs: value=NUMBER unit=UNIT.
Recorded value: value=15 unit=A
